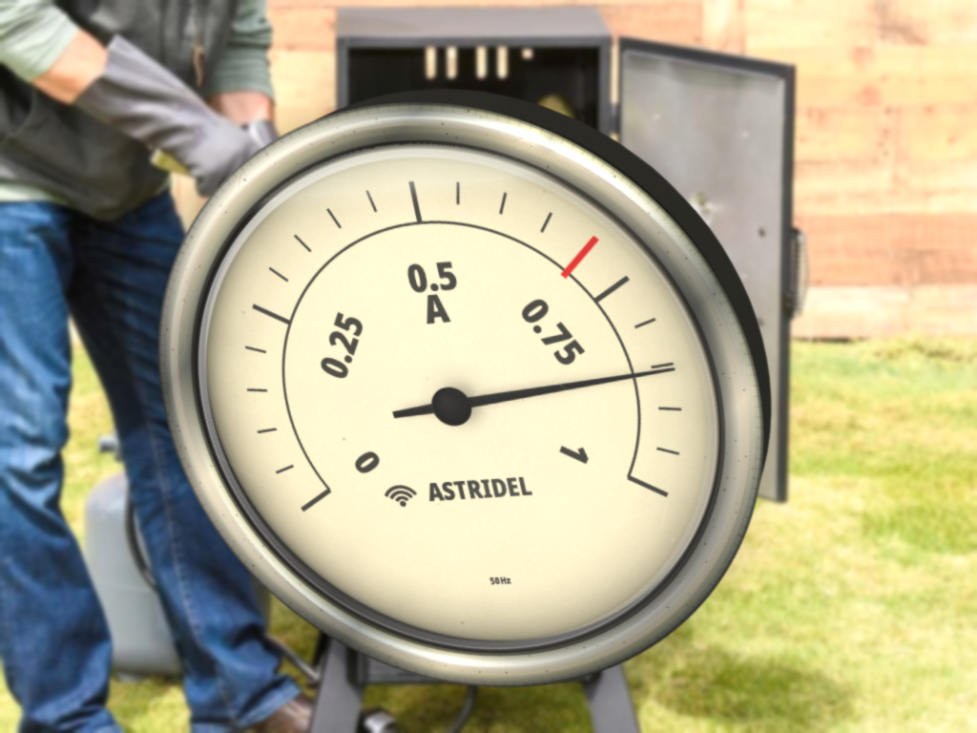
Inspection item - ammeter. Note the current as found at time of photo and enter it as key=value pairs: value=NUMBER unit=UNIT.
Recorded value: value=0.85 unit=A
